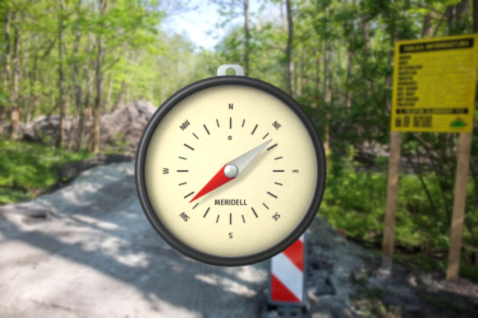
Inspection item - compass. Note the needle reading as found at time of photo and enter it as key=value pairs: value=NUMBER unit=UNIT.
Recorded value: value=232.5 unit=°
